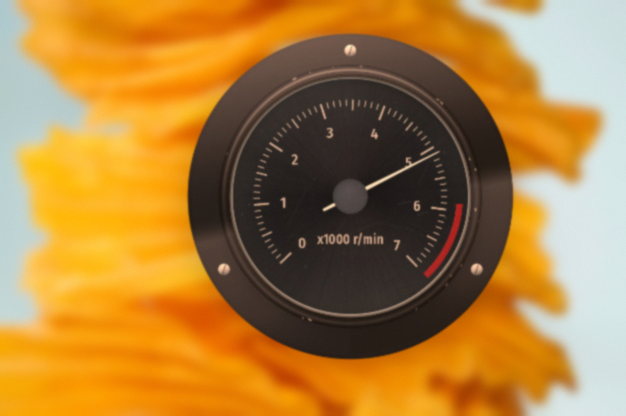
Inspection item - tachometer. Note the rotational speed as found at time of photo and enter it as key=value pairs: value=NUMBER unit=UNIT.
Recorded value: value=5100 unit=rpm
